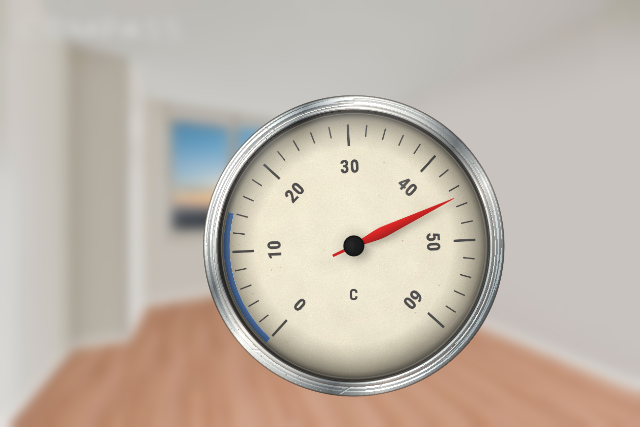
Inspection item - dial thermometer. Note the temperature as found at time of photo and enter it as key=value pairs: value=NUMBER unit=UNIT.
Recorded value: value=45 unit=°C
